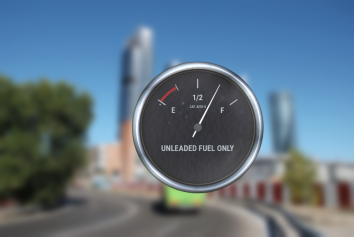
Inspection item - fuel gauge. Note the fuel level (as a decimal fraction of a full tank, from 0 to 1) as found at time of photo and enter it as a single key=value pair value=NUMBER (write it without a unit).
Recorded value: value=0.75
